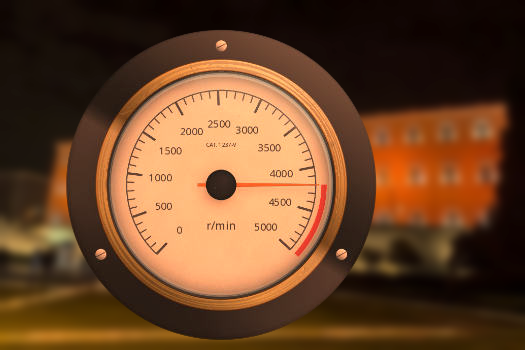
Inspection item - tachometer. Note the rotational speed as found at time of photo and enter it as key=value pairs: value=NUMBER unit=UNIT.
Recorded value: value=4200 unit=rpm
